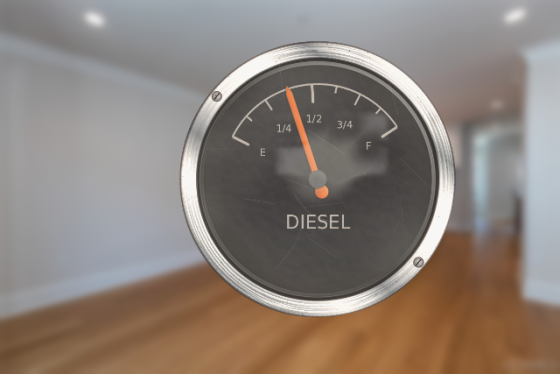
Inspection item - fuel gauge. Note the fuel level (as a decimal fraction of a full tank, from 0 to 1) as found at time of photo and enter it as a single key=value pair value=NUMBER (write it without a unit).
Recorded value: value=0.375
